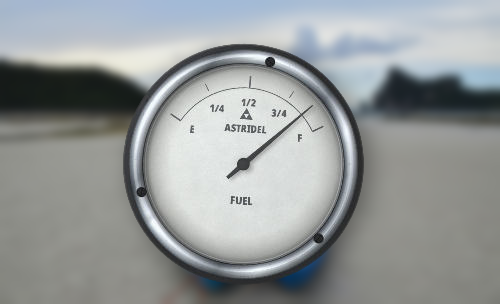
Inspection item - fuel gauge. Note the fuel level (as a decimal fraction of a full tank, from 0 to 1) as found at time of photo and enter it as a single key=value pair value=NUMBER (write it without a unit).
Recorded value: value=0.875
